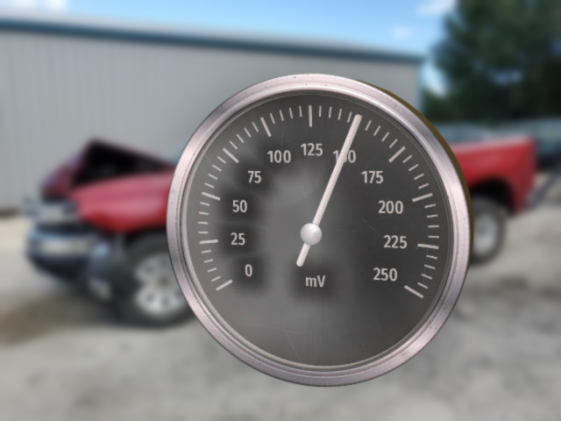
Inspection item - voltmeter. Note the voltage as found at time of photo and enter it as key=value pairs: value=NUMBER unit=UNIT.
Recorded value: value=150 unit=mV
